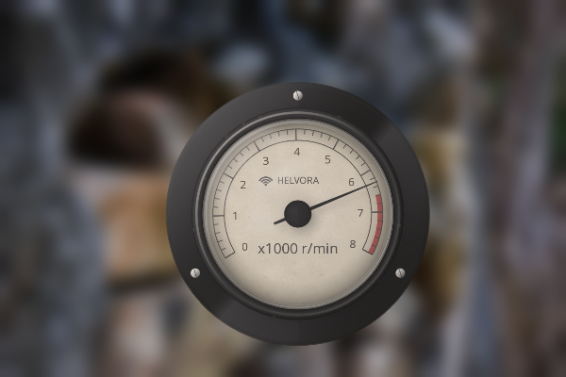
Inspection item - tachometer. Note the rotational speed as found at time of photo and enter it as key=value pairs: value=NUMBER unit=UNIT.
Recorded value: value=6300 unit=rpm
